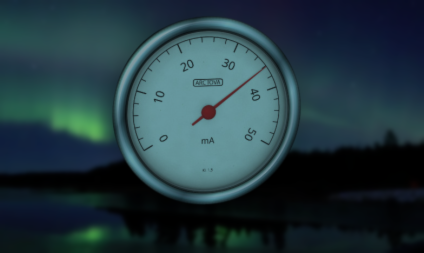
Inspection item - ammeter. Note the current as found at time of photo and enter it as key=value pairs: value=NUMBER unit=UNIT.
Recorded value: value=36 unit=mA
